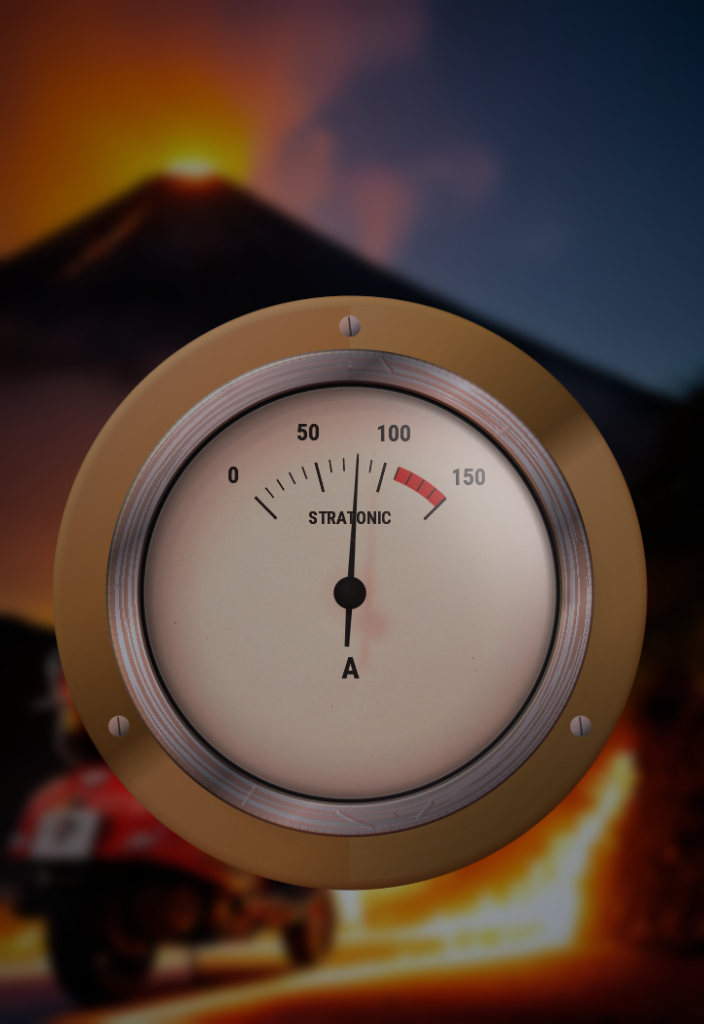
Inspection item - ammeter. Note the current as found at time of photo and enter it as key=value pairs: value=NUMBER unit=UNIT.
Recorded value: value=80 unit=A
